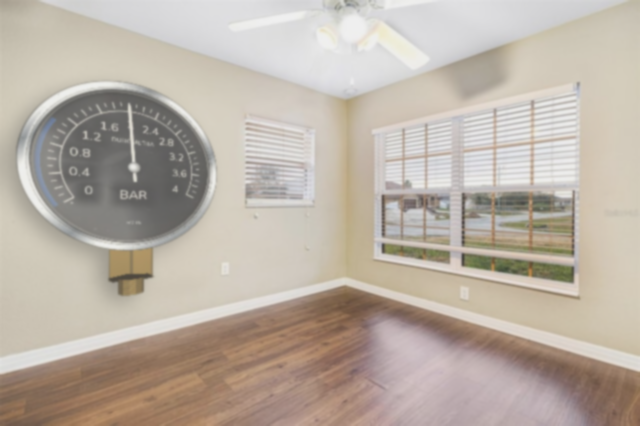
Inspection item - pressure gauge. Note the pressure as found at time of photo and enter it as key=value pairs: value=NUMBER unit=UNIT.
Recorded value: value=2 unit=bar
